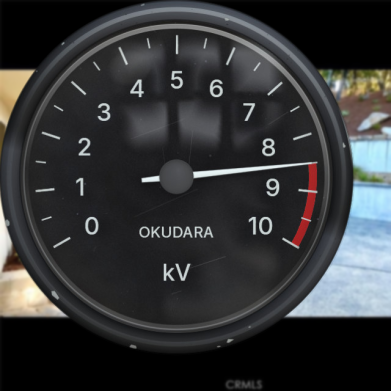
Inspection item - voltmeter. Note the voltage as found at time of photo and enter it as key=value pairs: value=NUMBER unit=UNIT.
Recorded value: value=8.5 unit=kV
